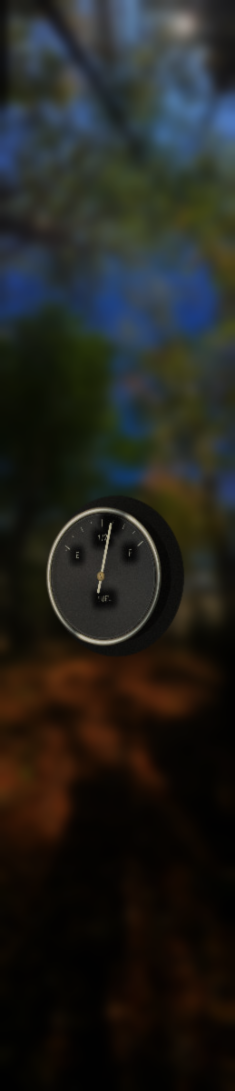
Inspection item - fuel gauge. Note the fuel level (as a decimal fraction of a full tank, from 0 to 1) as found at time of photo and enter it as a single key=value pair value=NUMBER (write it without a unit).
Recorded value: value=0.625
